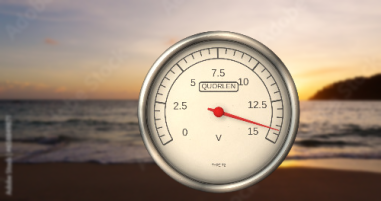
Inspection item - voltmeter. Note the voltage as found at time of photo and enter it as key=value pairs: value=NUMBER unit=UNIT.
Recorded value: value=14.25 unit=V
